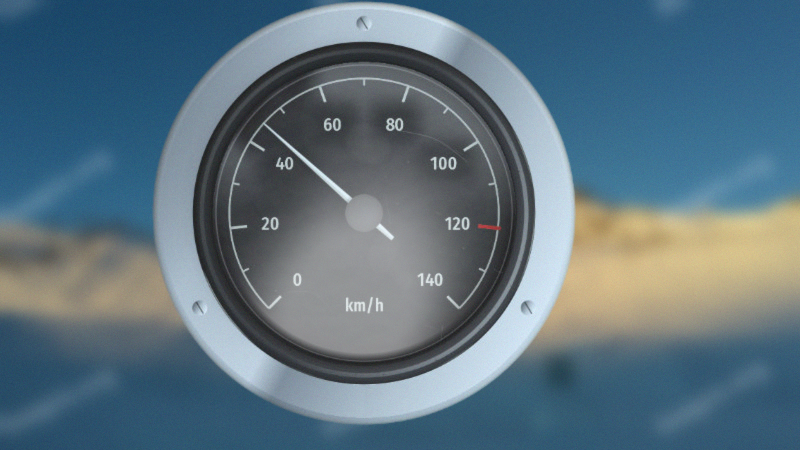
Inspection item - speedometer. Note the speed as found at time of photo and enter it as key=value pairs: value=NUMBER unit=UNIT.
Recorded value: value=45 unit=km/h
